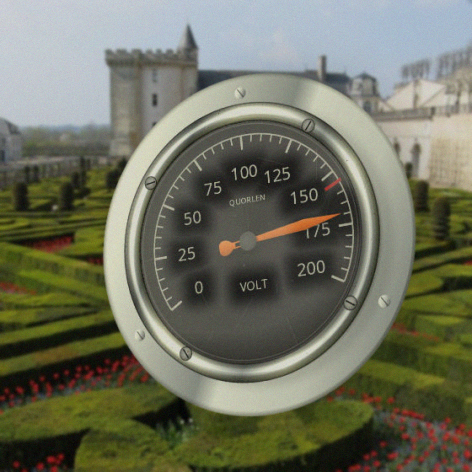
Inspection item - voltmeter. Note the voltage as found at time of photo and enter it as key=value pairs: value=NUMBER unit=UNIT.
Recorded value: value=170 unit=V
